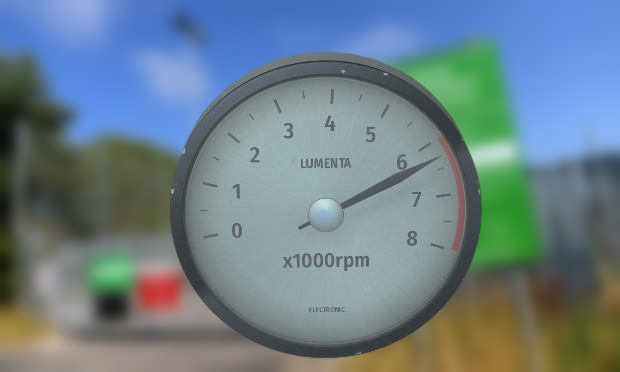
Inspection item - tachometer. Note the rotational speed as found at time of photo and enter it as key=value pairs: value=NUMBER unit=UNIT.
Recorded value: value=6250 unit=rpm
